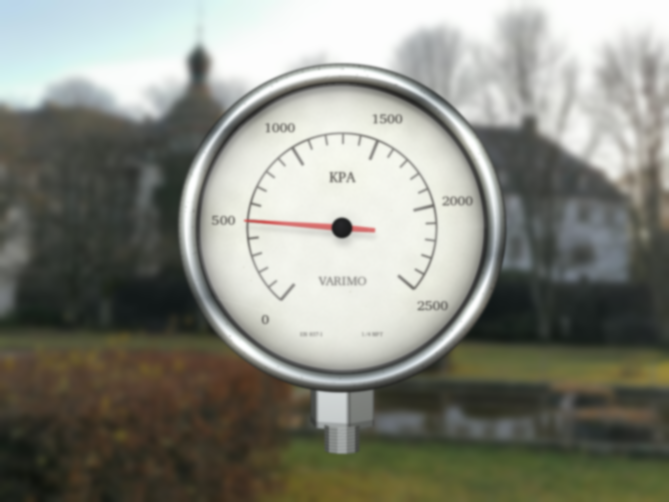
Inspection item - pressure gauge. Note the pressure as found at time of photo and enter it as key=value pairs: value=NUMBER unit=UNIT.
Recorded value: value=500 unit=kPa
